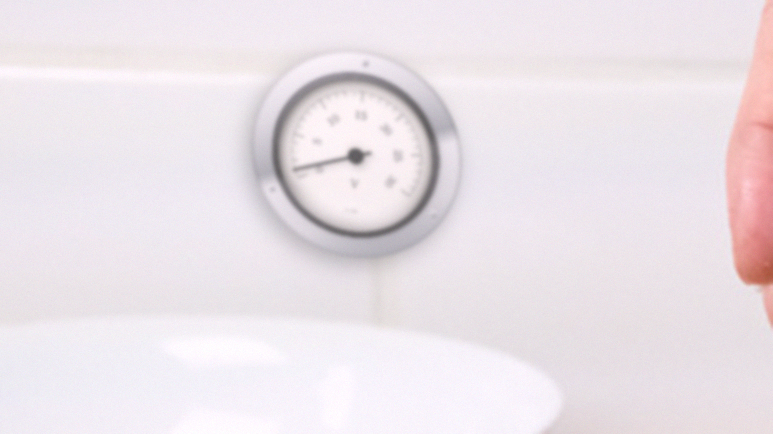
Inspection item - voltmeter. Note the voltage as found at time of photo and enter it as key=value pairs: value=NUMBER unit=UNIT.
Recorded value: value=1 unit=V
